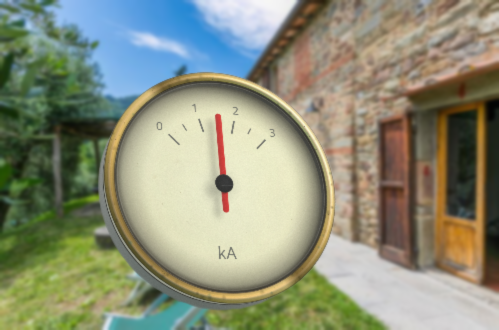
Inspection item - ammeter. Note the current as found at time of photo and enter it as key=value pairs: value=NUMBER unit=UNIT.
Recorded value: value=1.5 unit=kA
